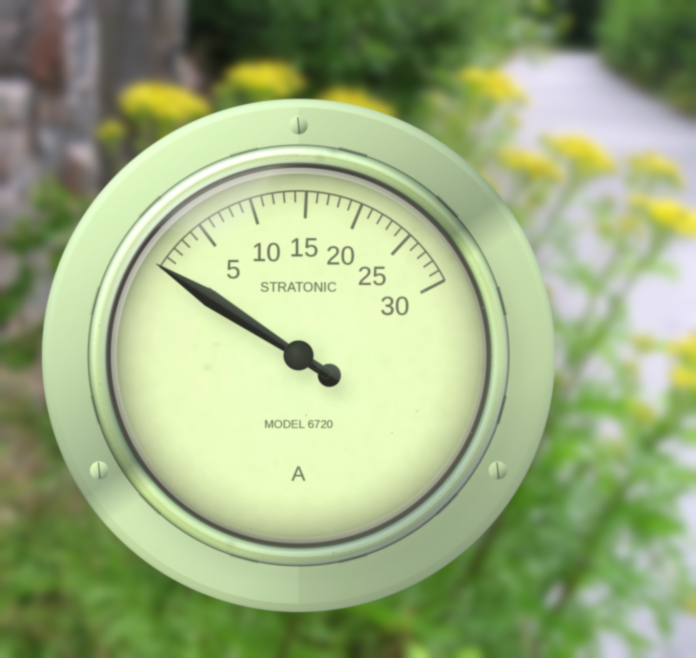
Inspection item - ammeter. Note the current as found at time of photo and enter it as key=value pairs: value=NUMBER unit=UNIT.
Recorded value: value=0 unit=A
